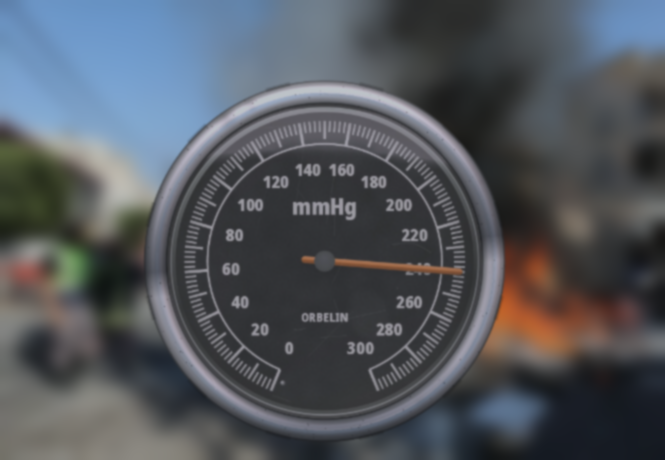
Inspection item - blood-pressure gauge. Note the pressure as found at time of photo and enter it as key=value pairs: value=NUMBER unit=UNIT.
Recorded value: value=240 unit=mmHg
